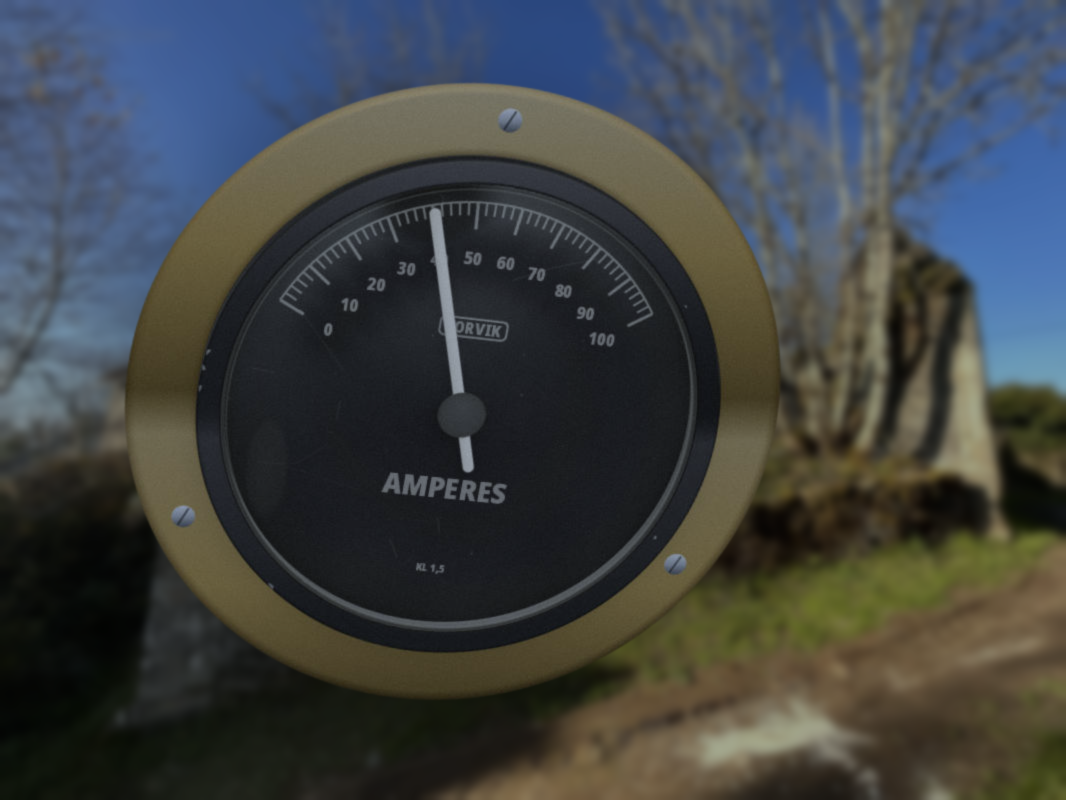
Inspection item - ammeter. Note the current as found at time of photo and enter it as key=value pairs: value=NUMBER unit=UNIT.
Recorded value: value=40 unit=A
